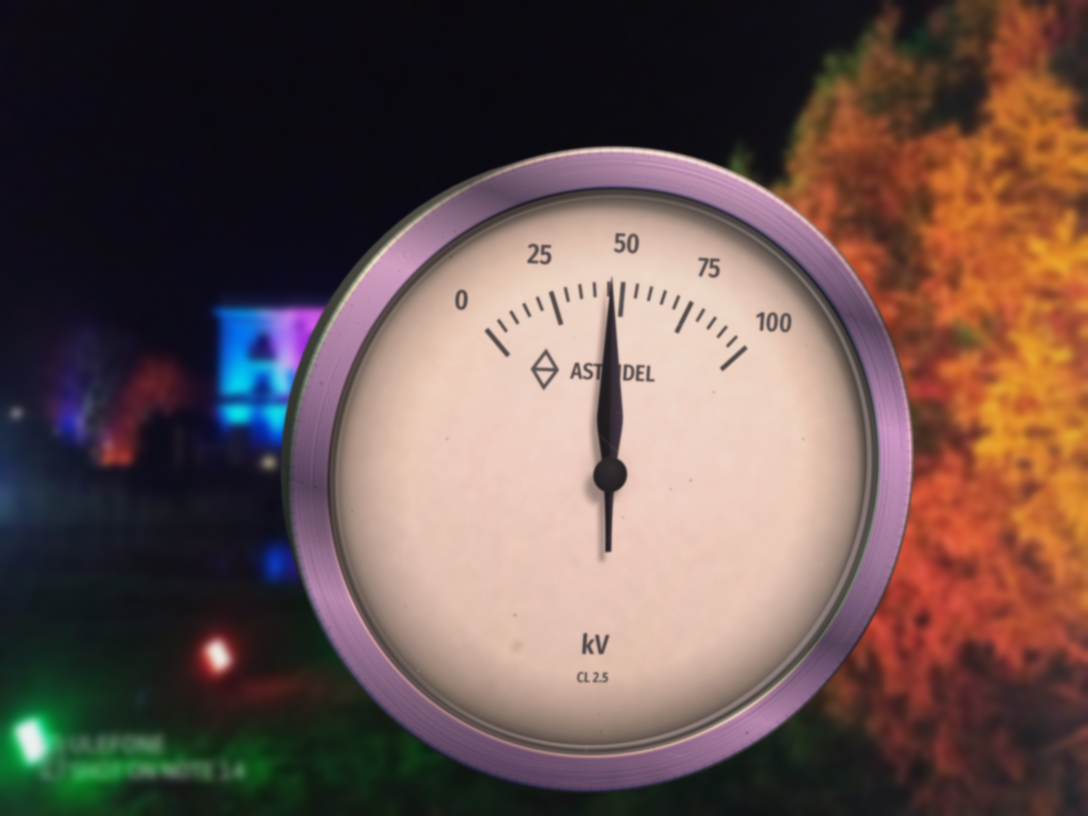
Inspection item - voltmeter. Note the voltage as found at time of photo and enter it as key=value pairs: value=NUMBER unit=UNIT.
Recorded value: value=45 unit=kV
